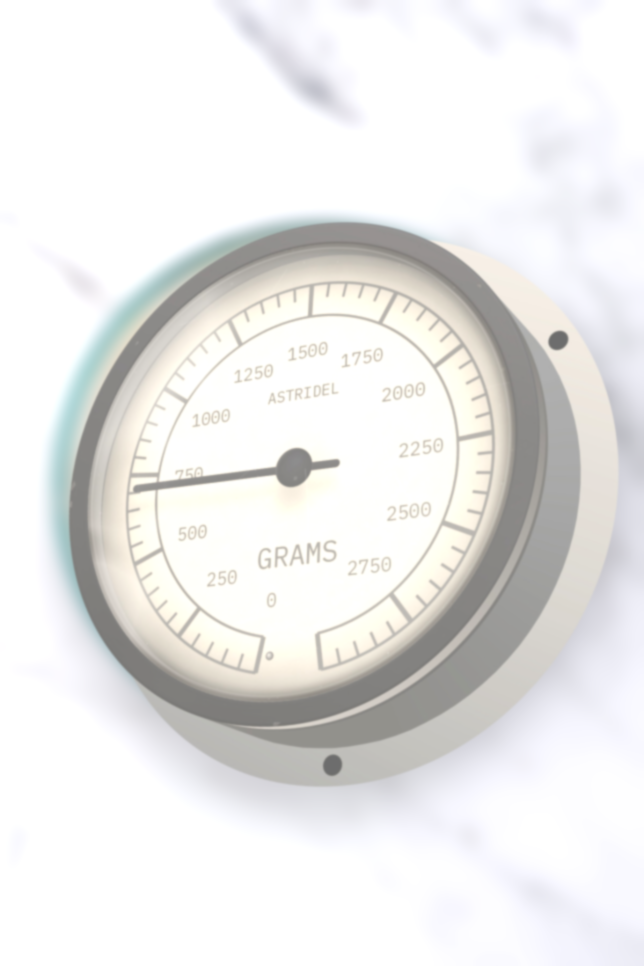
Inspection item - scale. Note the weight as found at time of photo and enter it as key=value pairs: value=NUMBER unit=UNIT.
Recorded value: value=700 unit=g
